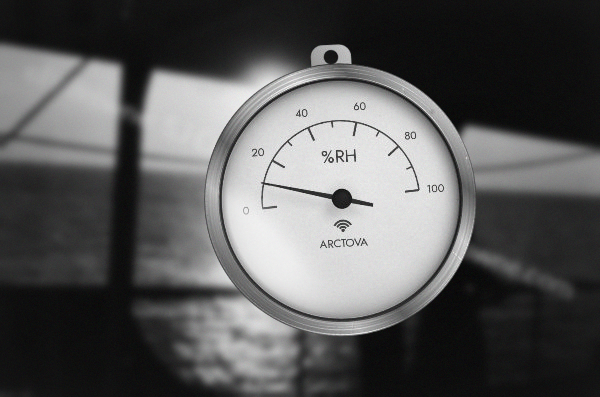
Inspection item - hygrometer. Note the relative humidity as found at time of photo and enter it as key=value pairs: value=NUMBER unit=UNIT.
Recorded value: value=10 unit=%
